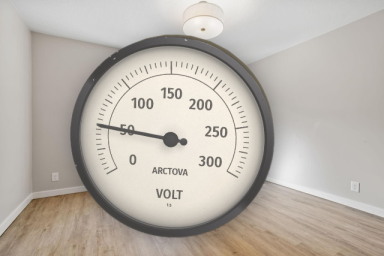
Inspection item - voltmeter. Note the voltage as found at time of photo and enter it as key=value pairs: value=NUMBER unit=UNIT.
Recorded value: value=50 unit=V
